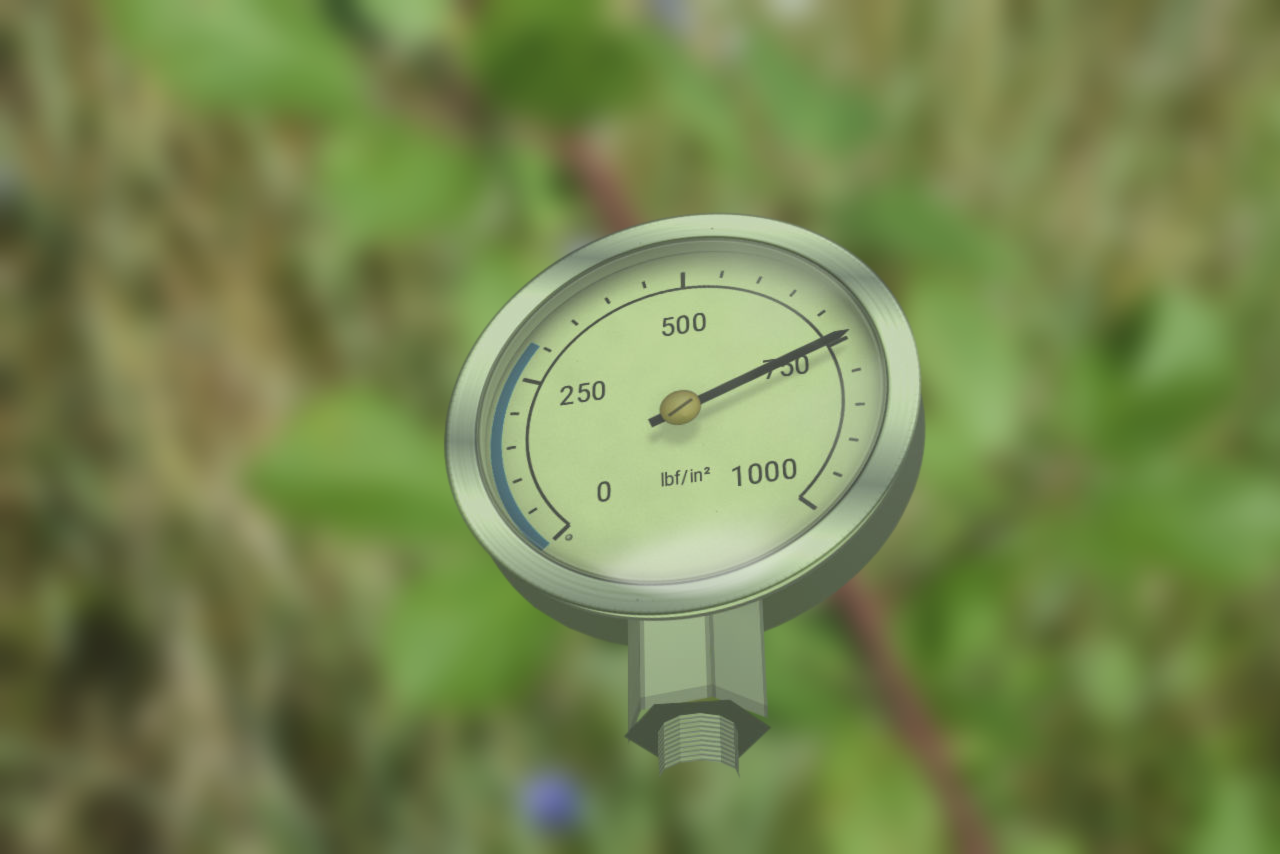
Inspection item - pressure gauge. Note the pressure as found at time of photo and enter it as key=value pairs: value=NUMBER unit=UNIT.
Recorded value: value=750 unit=psi
